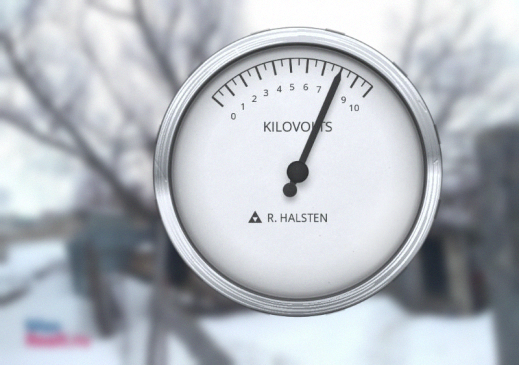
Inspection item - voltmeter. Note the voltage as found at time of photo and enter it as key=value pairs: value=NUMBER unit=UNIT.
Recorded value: value=8 unit=kV
